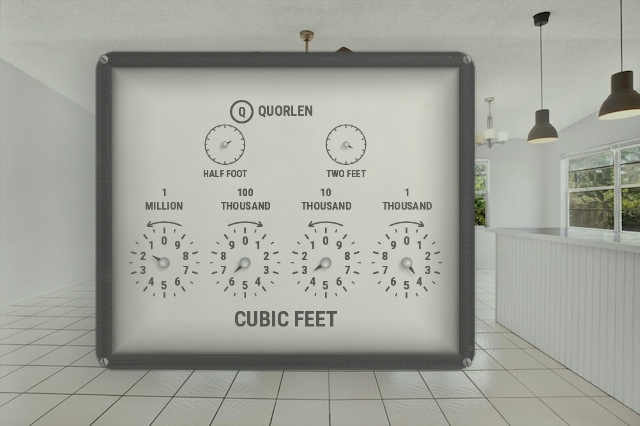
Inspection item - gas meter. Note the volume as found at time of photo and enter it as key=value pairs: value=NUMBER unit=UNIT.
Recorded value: value=163400 unit=ft³
